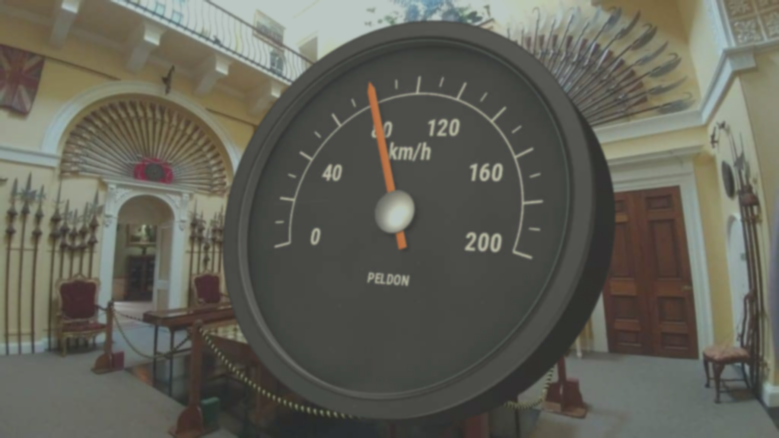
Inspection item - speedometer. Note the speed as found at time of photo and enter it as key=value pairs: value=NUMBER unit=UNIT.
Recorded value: value=80 unit=km/h
